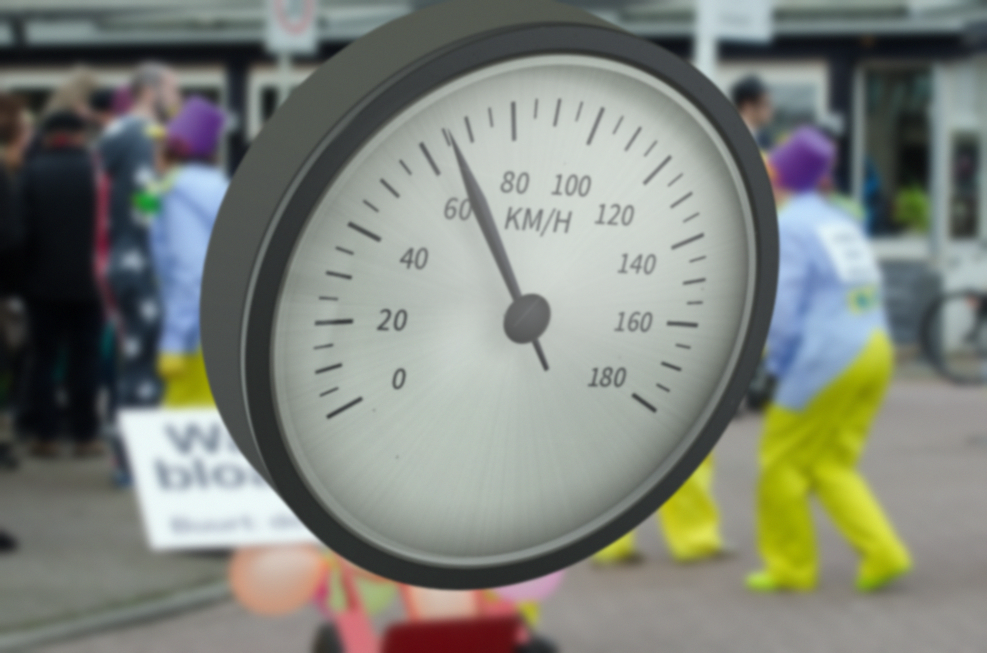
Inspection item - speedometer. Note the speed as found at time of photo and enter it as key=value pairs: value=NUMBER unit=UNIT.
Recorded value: value=65 unit=km/h
